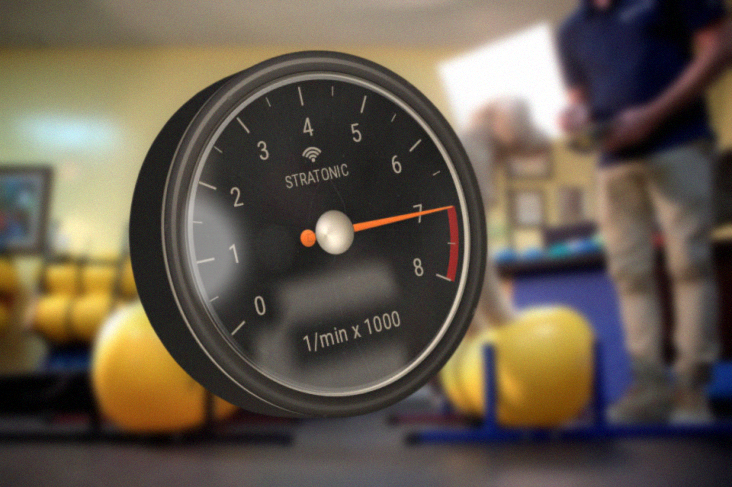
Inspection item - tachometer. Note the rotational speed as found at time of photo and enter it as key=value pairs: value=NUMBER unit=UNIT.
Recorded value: value=7000 unit=rpm
